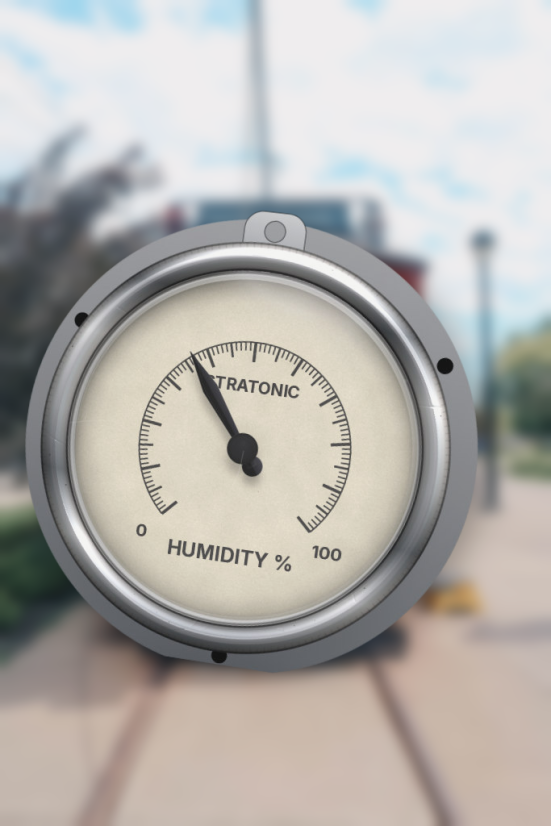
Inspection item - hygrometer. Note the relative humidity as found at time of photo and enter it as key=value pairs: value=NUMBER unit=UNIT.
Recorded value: value=37 unit=%
